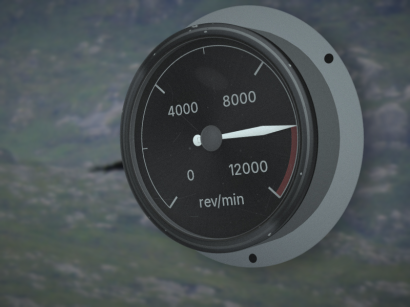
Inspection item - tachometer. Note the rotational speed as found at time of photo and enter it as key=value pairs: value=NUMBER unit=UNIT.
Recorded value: value=10000 unit=rpm
